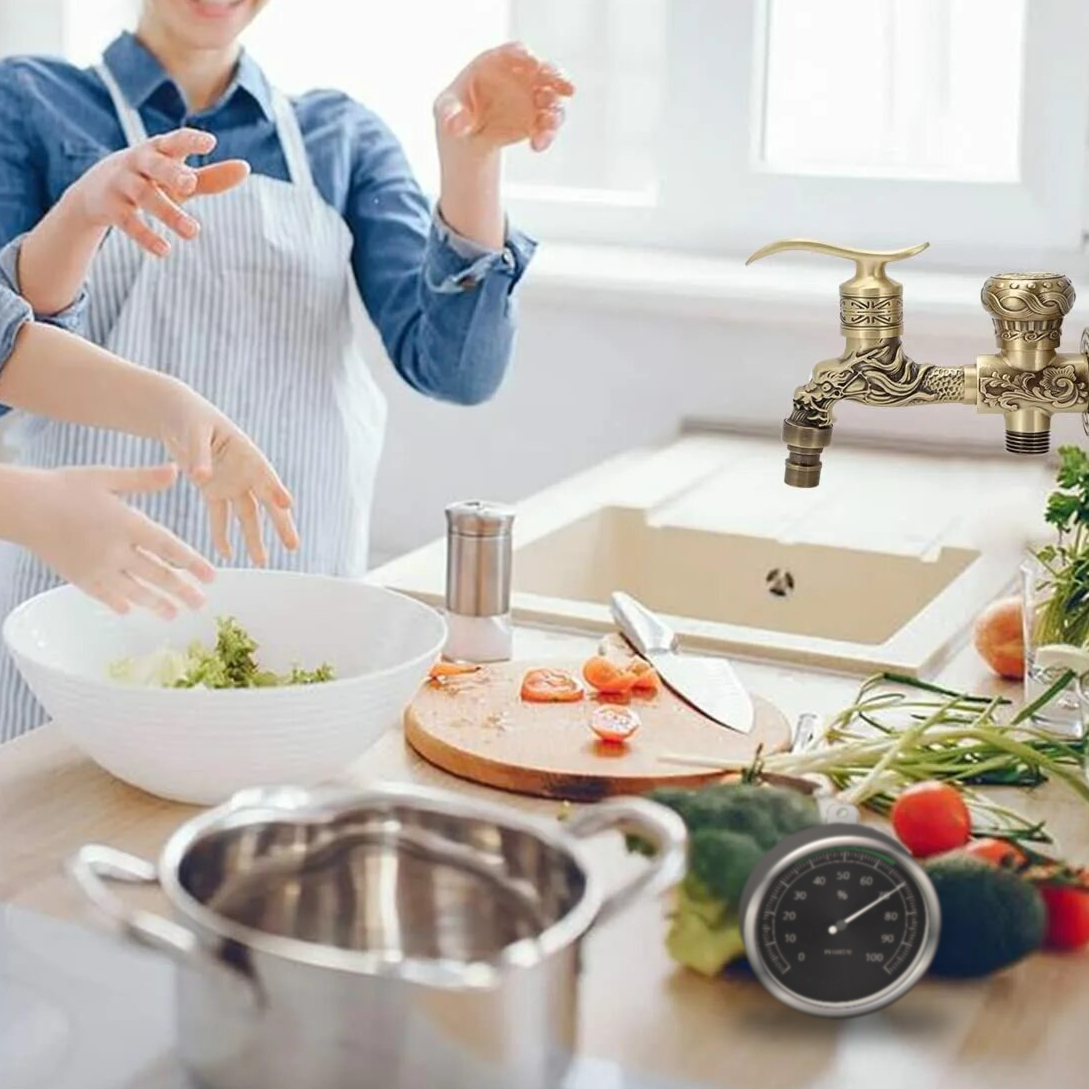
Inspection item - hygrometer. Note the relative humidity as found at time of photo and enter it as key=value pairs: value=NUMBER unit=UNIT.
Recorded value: value=70 unit=%
